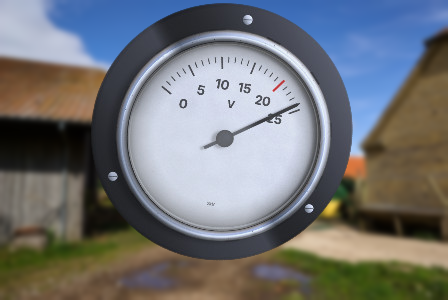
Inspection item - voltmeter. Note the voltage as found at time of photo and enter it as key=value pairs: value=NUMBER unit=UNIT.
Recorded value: value=24 unit=V
